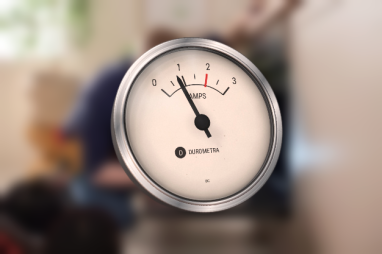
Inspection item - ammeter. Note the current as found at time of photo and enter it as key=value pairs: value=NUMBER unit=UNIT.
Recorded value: value=0.75 unit=A
